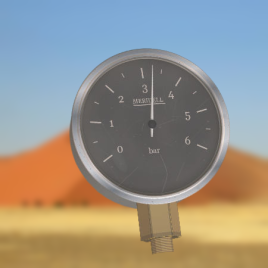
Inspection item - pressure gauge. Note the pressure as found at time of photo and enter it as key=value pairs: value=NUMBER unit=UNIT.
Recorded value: value=3.25 unit=bar
